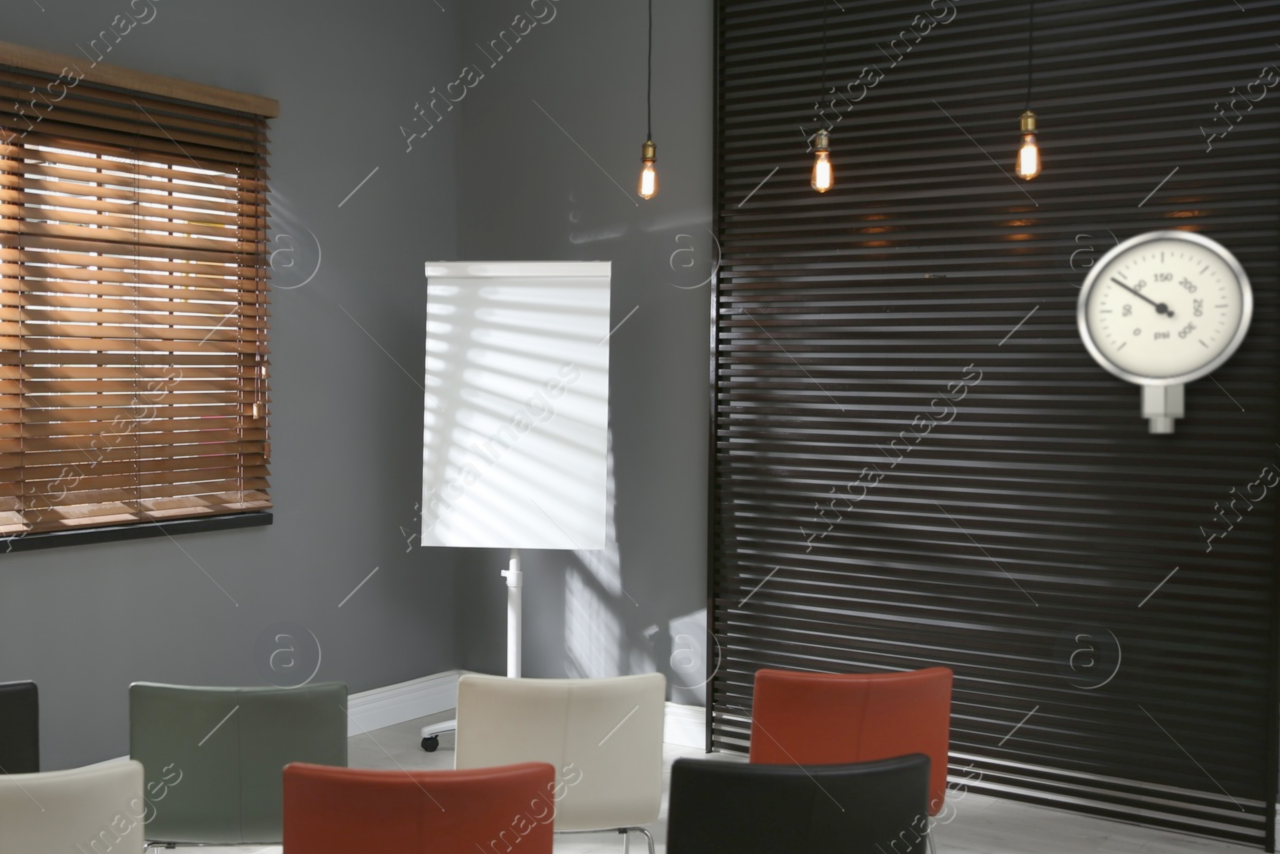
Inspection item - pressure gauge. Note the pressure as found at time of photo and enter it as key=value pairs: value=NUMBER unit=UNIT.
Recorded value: value=90 unit=psi
